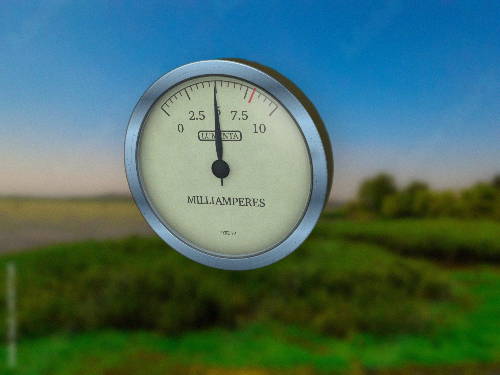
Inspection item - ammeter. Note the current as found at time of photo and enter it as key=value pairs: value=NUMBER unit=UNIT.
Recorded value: value=5 unit=mA
